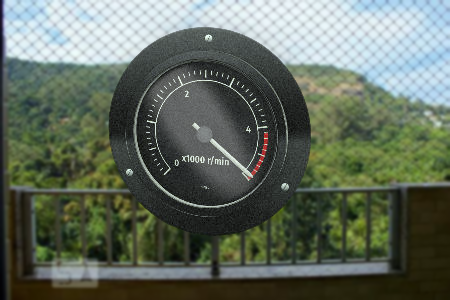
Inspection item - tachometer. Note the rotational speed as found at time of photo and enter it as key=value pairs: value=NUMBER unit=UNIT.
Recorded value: value=4900 unit=rpm
